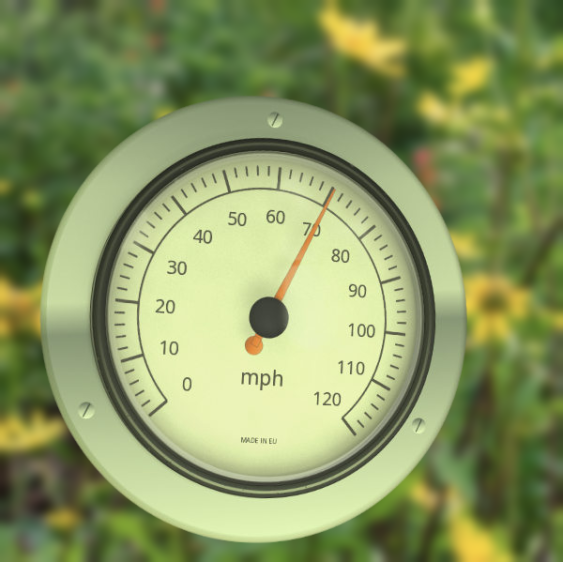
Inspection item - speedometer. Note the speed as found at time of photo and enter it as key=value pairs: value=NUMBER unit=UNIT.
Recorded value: value=70 unit=mph
